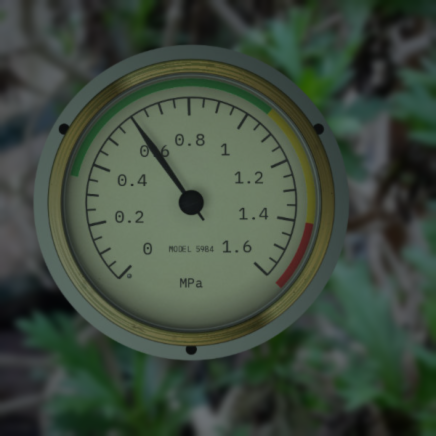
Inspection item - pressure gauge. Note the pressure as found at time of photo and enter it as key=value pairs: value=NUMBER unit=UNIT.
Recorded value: value=0.6 unit=MPa
